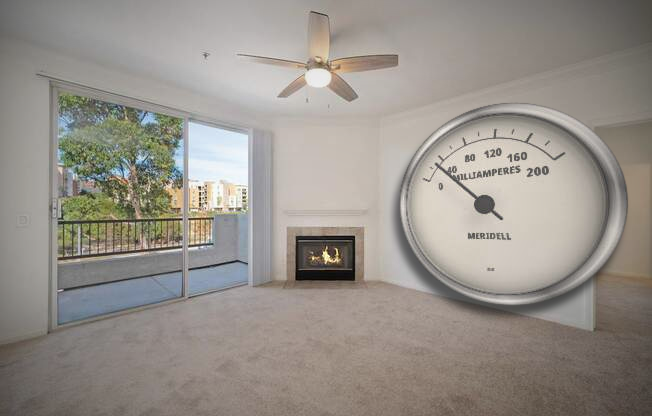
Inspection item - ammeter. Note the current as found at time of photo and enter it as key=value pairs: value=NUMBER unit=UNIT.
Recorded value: value=30 unit=mA
